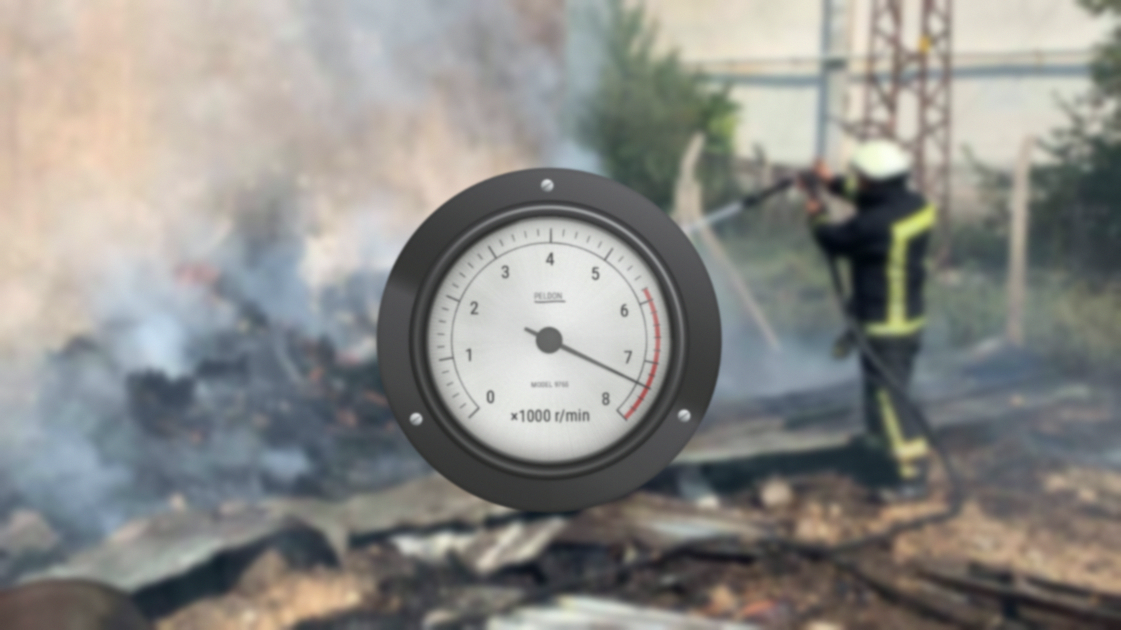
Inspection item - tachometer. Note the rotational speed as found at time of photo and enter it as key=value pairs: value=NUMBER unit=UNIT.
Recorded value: value=7400 unit=rpm
